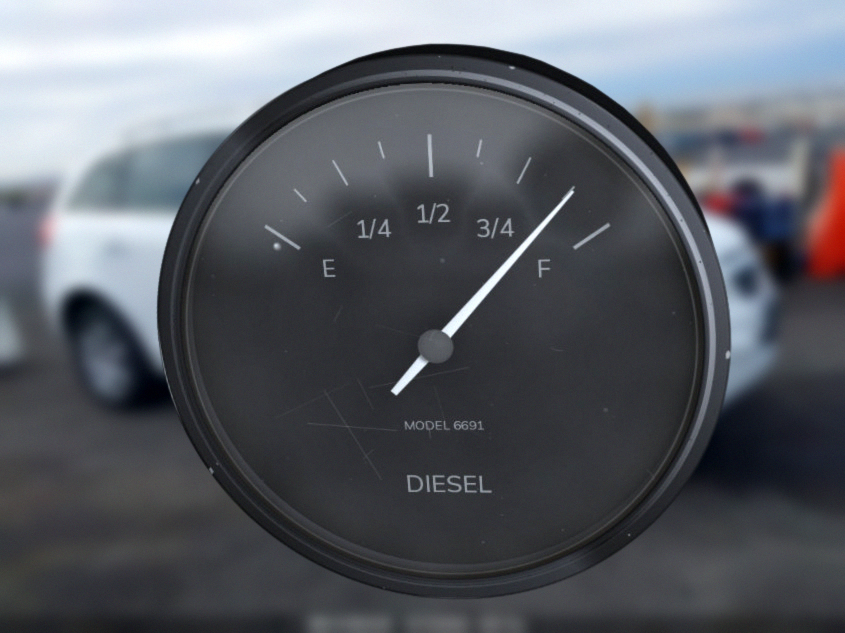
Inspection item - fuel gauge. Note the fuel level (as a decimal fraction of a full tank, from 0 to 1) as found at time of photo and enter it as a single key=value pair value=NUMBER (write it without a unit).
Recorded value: value=0.875
